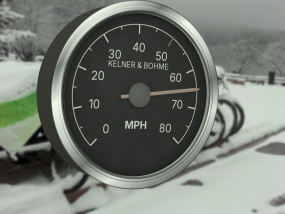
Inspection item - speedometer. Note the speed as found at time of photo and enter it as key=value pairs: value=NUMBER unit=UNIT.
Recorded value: value=65 unit=mph
